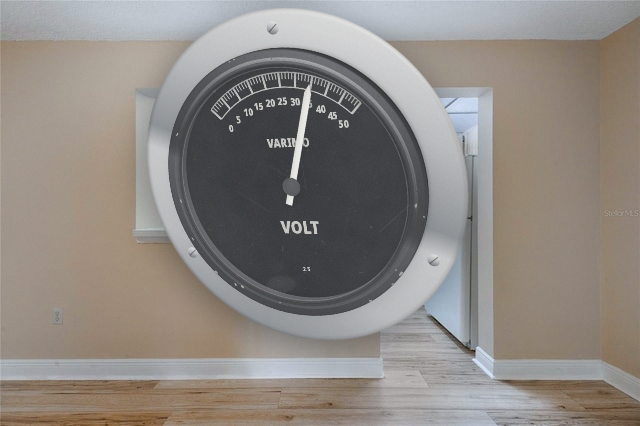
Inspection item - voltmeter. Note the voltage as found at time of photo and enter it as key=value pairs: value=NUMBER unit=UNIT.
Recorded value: value=35 unit=V
